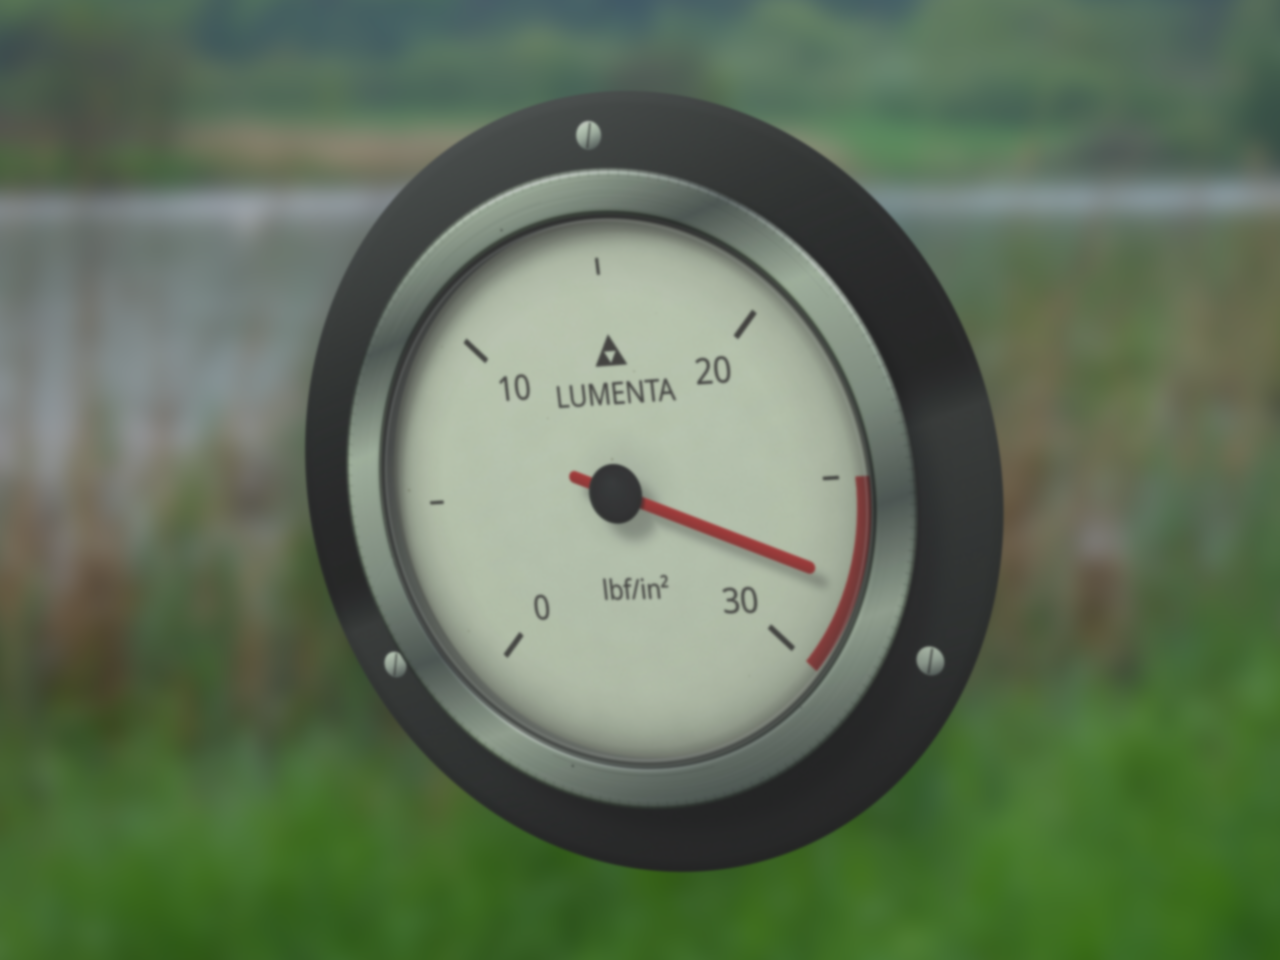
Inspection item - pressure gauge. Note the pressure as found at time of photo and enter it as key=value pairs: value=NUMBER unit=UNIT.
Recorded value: value=27.5 unit=psi
